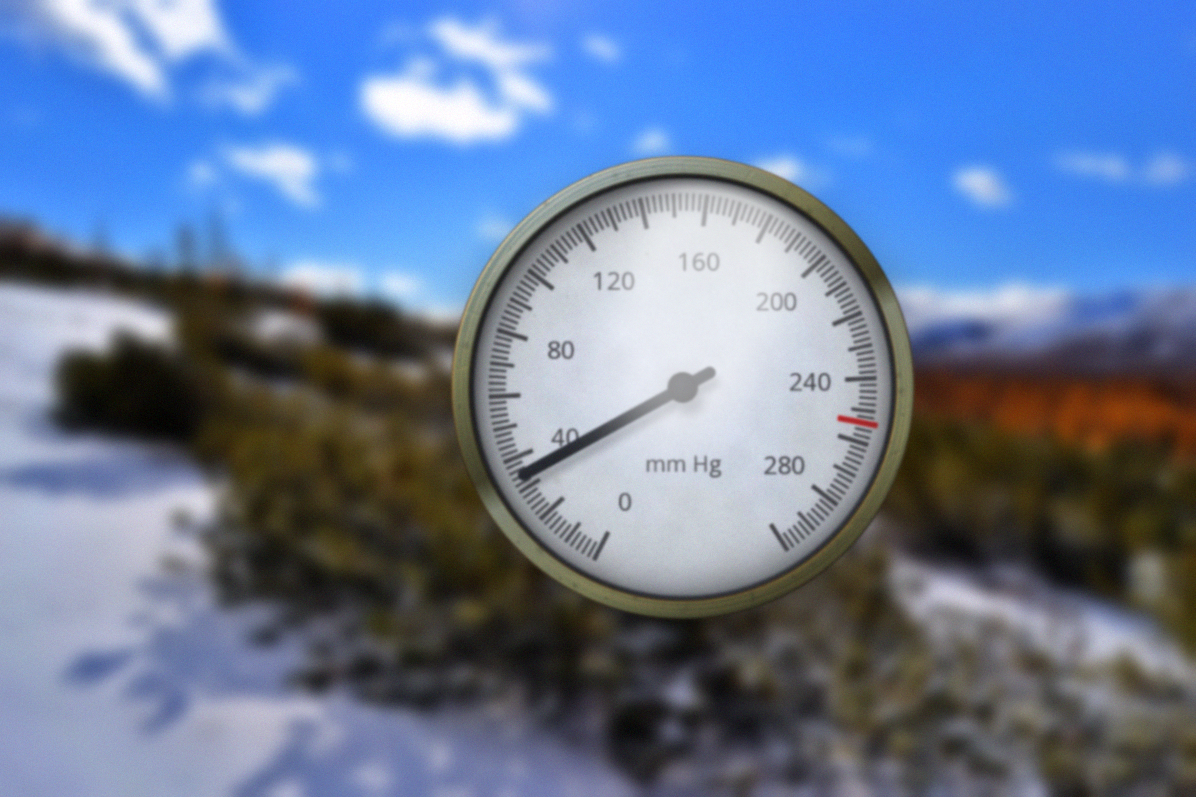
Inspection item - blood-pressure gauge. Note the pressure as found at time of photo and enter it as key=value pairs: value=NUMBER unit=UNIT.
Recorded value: value=34 unit=mmHg
